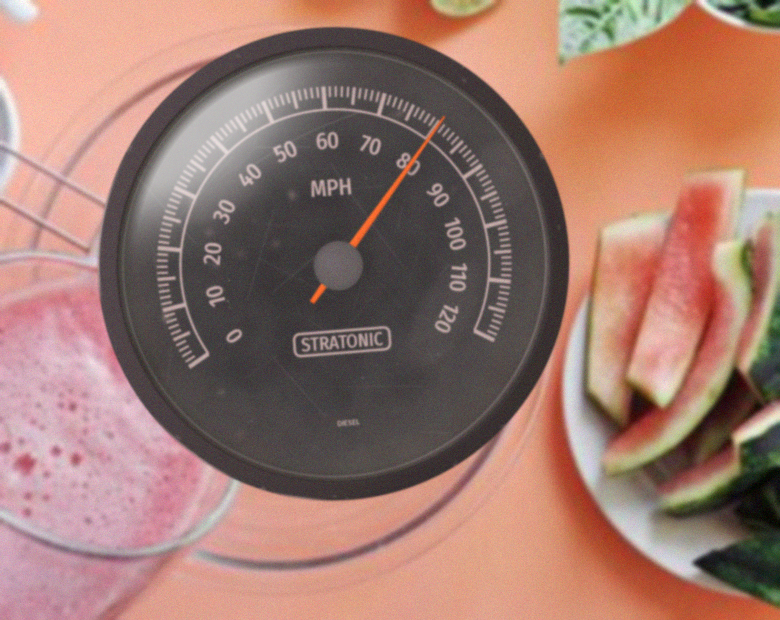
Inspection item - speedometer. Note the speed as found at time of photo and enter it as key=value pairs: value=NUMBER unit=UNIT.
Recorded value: value=80 unit=mph
